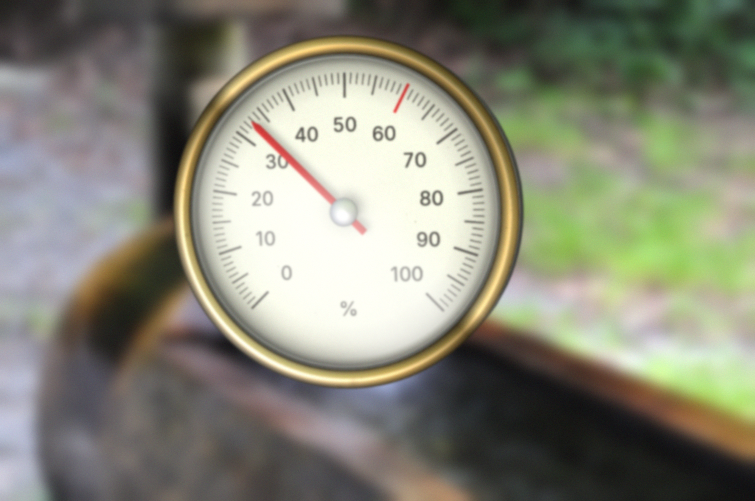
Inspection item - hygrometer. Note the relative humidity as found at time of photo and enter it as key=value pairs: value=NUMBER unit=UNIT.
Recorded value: value=33 unit=%
